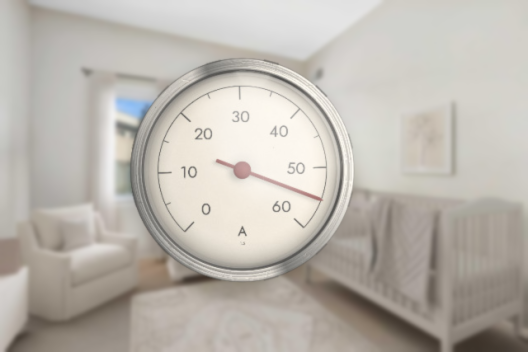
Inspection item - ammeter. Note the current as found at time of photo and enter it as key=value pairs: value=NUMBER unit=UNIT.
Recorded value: value=55 unit=A
